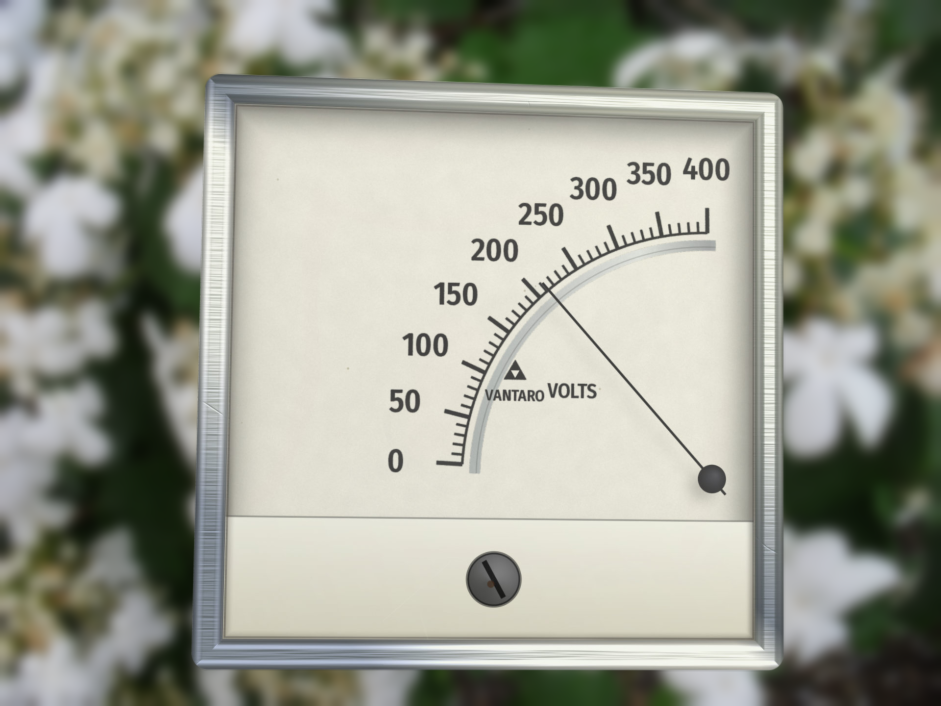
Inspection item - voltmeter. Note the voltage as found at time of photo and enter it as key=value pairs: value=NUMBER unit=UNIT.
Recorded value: value=210 unit=V
